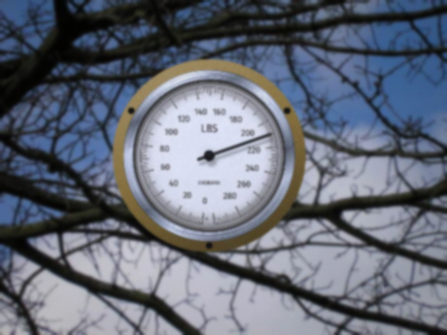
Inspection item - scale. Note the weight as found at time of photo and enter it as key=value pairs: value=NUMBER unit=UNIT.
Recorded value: value=210 unit=lb
